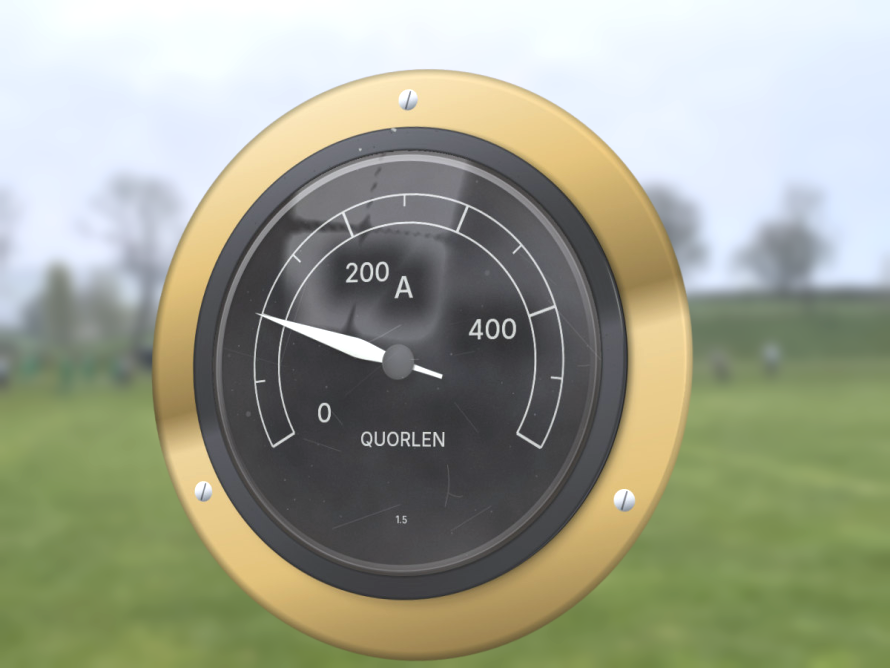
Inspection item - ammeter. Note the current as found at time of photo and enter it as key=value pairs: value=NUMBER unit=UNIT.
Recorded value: value=100 unit=A
